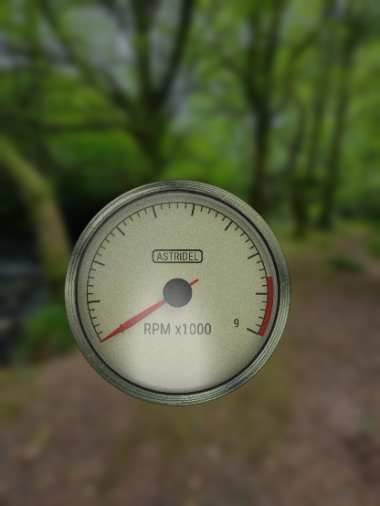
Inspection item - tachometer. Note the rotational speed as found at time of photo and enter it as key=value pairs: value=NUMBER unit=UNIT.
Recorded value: value=0 unit=rpm
